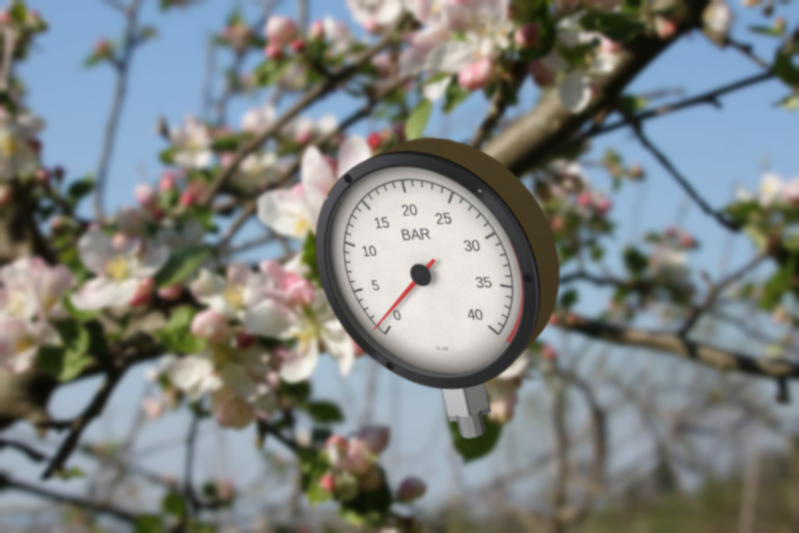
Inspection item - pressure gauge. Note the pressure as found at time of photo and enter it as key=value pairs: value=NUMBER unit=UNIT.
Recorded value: value=1 unit=bar
